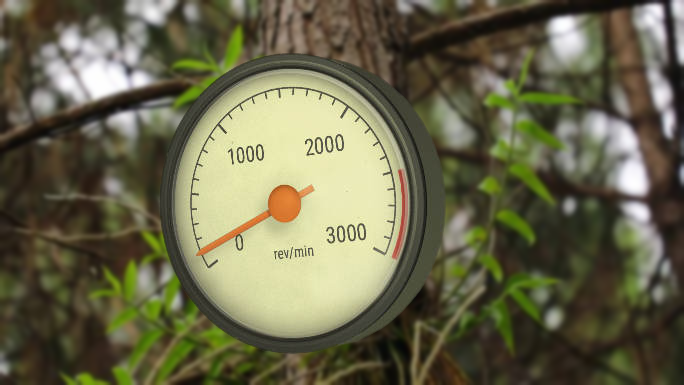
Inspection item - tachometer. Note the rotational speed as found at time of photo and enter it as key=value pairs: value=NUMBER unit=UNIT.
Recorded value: value=100 unit=rpm
